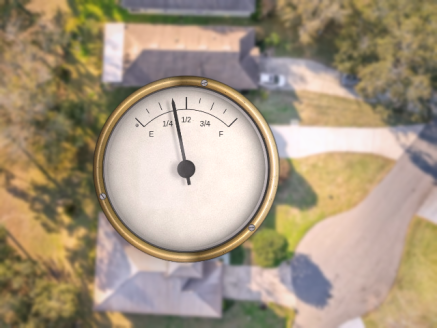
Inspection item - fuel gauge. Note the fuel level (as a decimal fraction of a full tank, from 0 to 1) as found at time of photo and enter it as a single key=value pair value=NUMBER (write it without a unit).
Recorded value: value=0.375
